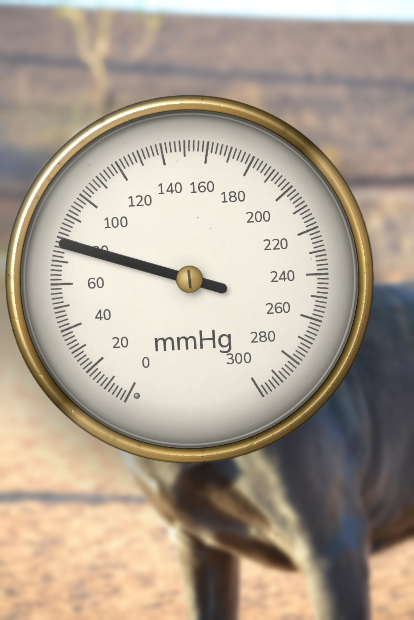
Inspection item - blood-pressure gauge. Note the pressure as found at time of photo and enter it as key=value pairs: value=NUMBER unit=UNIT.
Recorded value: value=78 unit=mmHg
